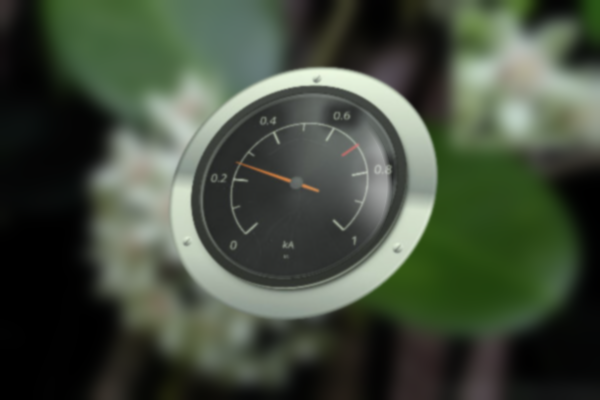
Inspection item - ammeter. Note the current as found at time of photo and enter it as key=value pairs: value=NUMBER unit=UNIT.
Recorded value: value=0.25 unit=kA
